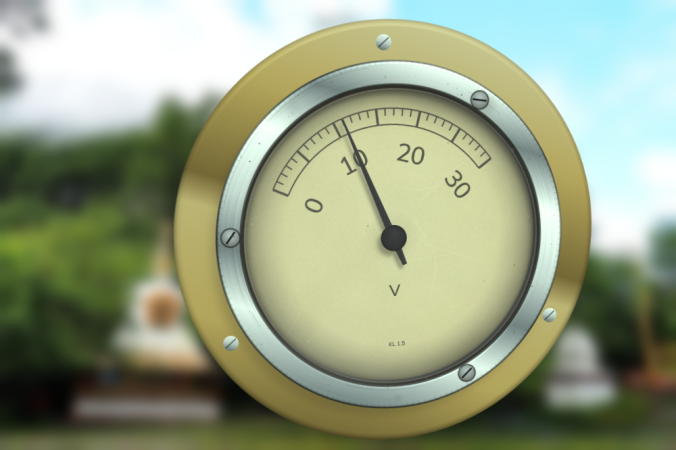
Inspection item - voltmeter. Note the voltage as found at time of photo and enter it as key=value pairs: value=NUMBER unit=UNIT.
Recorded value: value=11 unit=V
